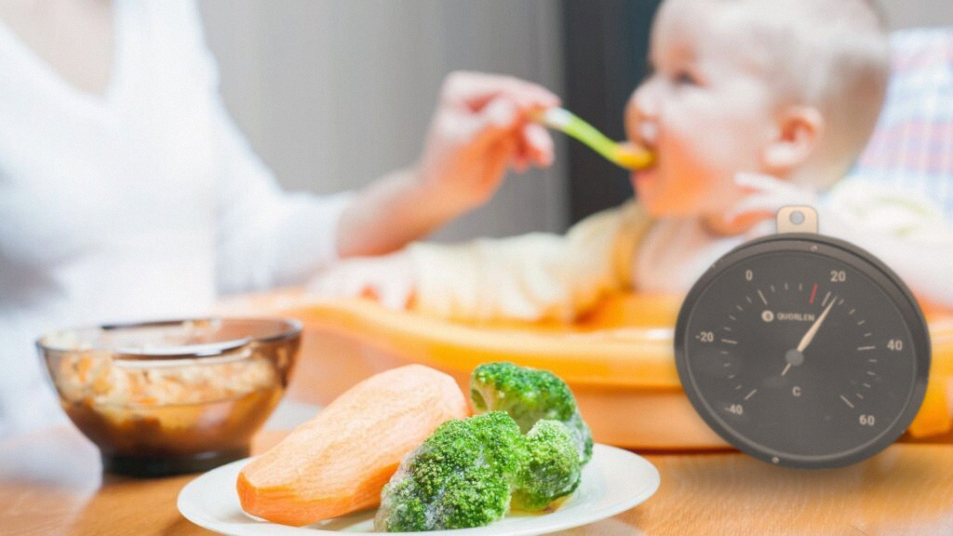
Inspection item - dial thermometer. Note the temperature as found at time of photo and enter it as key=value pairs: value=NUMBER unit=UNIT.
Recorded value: value=22 unit=°C
